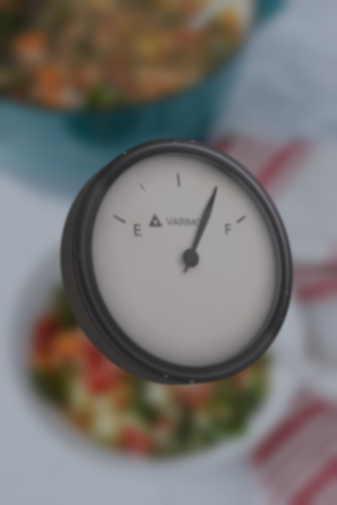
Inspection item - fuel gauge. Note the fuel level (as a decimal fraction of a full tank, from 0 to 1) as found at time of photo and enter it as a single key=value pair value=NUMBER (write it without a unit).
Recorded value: value=0.75
